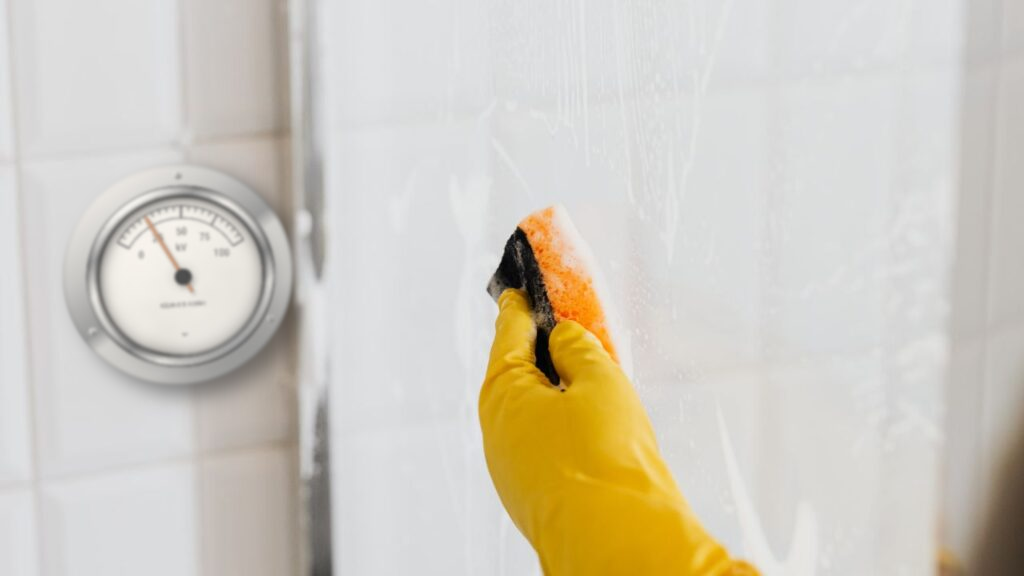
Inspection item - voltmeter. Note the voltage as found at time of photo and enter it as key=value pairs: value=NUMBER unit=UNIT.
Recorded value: value=25 unit=kV
